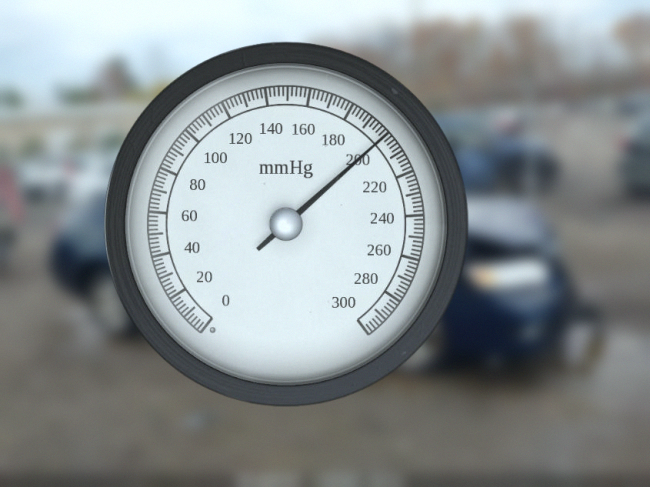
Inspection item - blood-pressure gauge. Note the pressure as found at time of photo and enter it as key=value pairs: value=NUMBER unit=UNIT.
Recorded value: value=200 unit=mmHg
